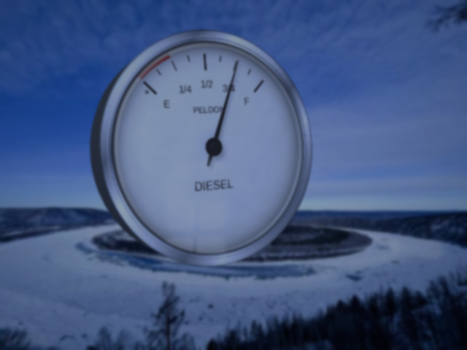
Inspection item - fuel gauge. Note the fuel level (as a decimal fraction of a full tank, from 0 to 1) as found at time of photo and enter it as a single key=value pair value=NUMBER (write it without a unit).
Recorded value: value=0.75
